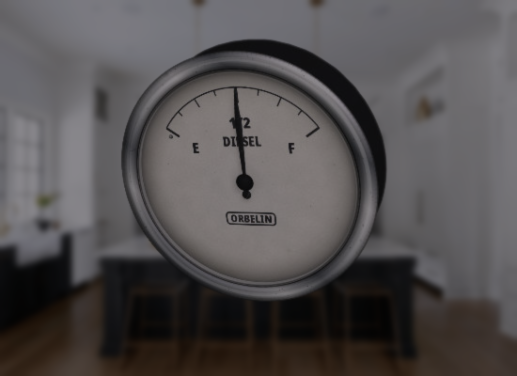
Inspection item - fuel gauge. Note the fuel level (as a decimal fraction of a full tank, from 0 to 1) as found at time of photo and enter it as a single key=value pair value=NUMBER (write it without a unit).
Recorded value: value=0.5
